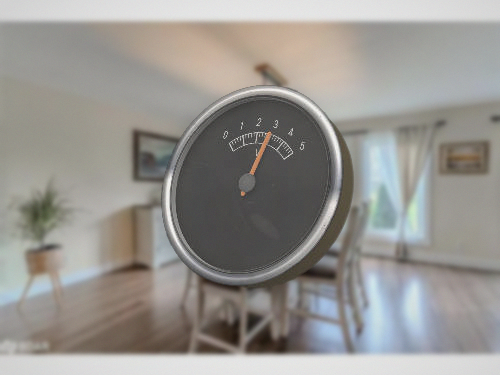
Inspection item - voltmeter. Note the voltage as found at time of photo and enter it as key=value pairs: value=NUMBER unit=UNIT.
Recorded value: value=3 unit=V
